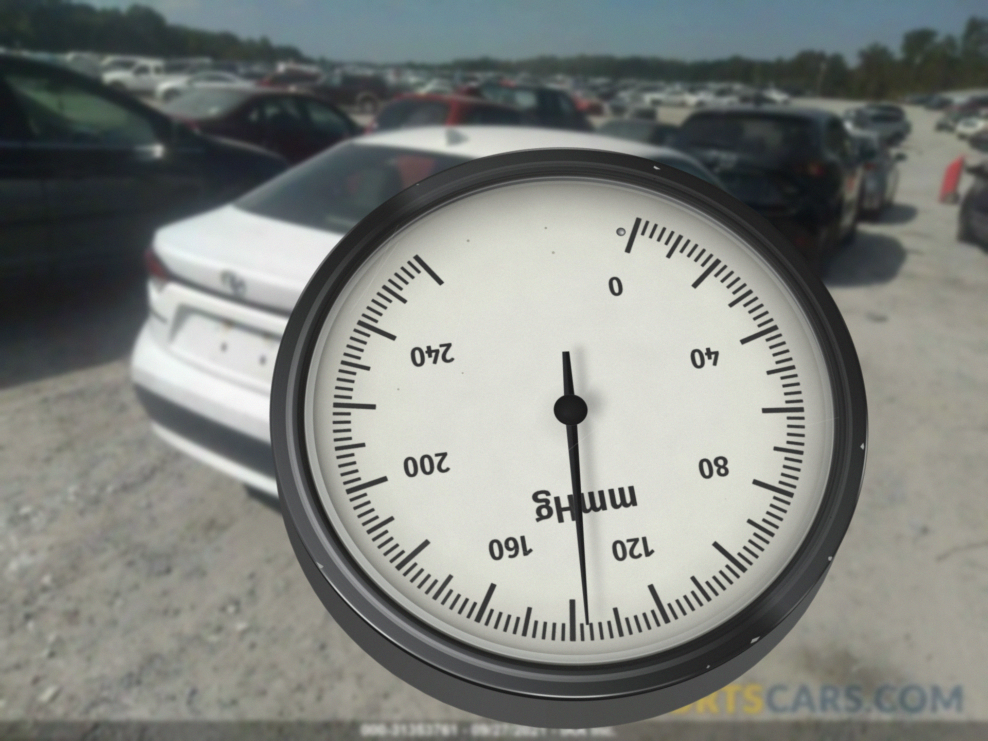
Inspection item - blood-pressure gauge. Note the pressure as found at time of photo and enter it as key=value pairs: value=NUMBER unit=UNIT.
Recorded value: value=137 unit=mmHg
